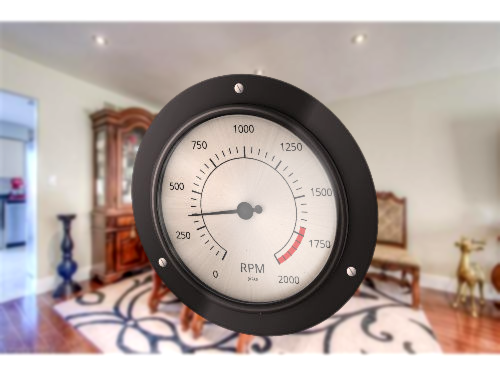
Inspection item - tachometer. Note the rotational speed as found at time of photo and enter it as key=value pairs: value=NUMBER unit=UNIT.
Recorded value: value=350 unit=rpm
